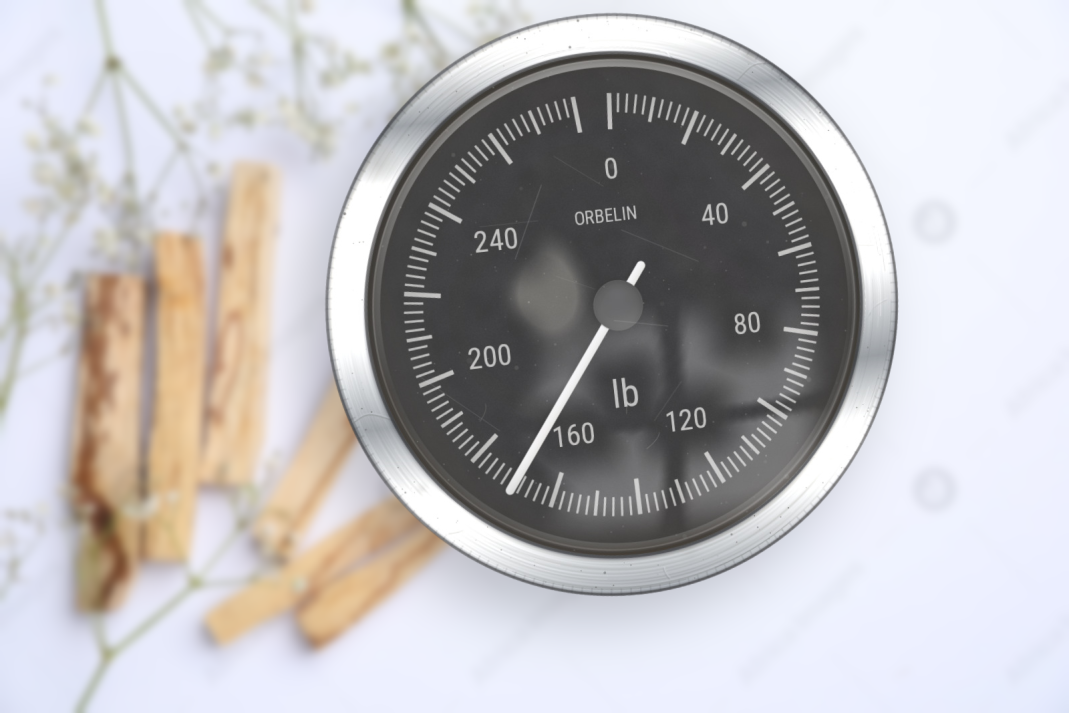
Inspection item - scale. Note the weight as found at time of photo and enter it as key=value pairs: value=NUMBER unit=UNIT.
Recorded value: value=170 unit=lb
